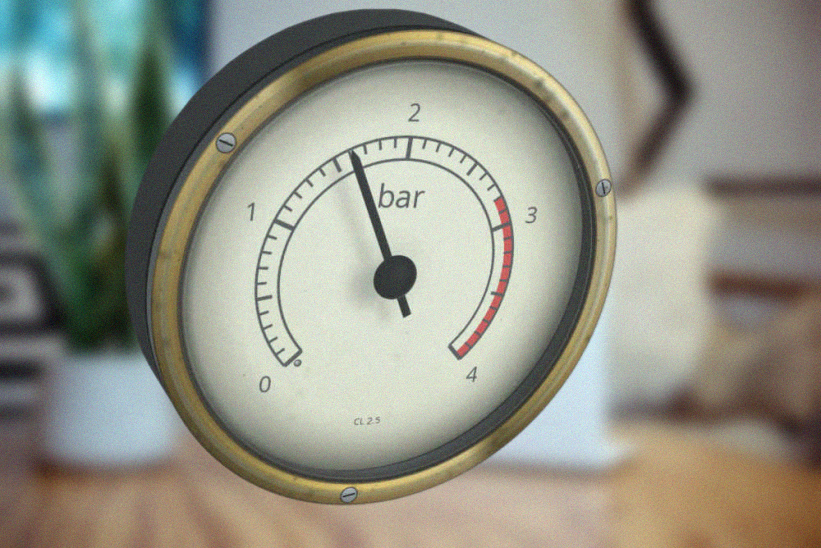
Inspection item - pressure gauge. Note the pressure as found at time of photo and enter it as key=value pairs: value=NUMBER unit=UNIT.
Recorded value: value=1.6 unit=bar
